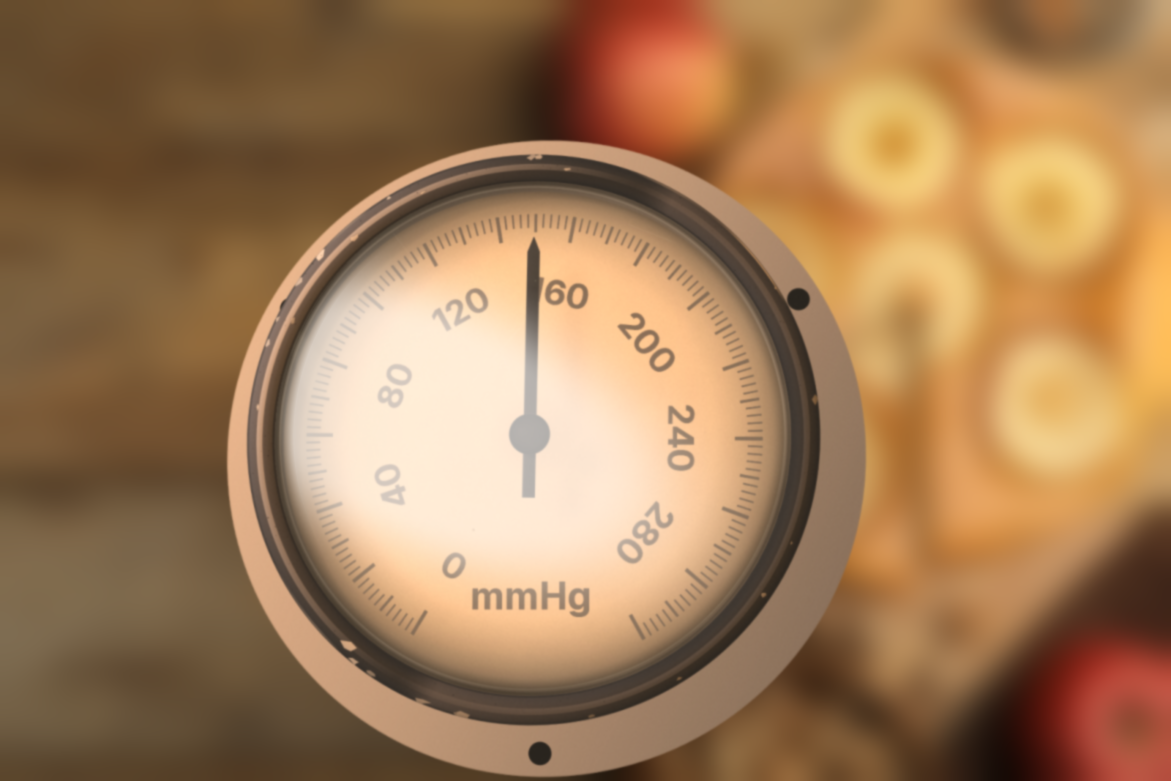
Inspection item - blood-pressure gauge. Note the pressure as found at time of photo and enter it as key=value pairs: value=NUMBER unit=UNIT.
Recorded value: value=150 unit=mmHg
